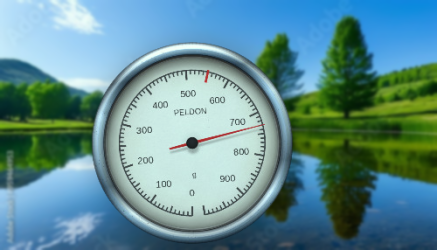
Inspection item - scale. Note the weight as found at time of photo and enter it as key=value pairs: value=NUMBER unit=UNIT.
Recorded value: value=730 unit=g
